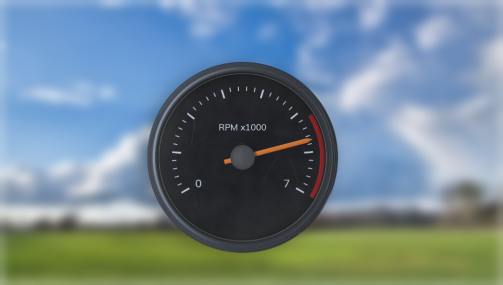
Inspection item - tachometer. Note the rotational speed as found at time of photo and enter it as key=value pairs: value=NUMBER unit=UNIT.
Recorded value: value=5700 unit=rpm
